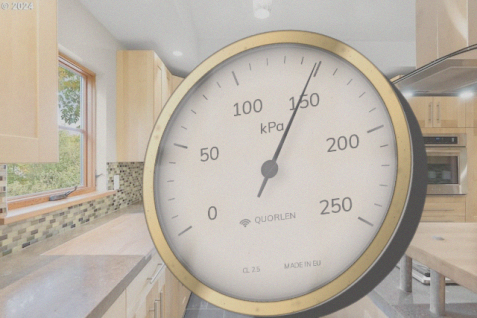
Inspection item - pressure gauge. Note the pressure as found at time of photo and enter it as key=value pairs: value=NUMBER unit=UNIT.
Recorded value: value=150 unit=kPa
